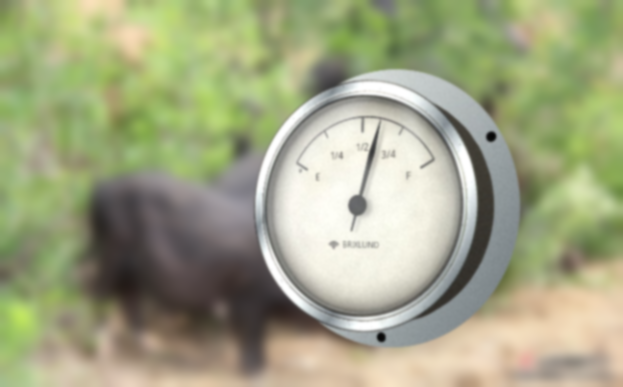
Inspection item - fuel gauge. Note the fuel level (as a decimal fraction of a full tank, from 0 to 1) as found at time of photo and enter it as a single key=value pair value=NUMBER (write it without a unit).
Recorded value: value=0.625
